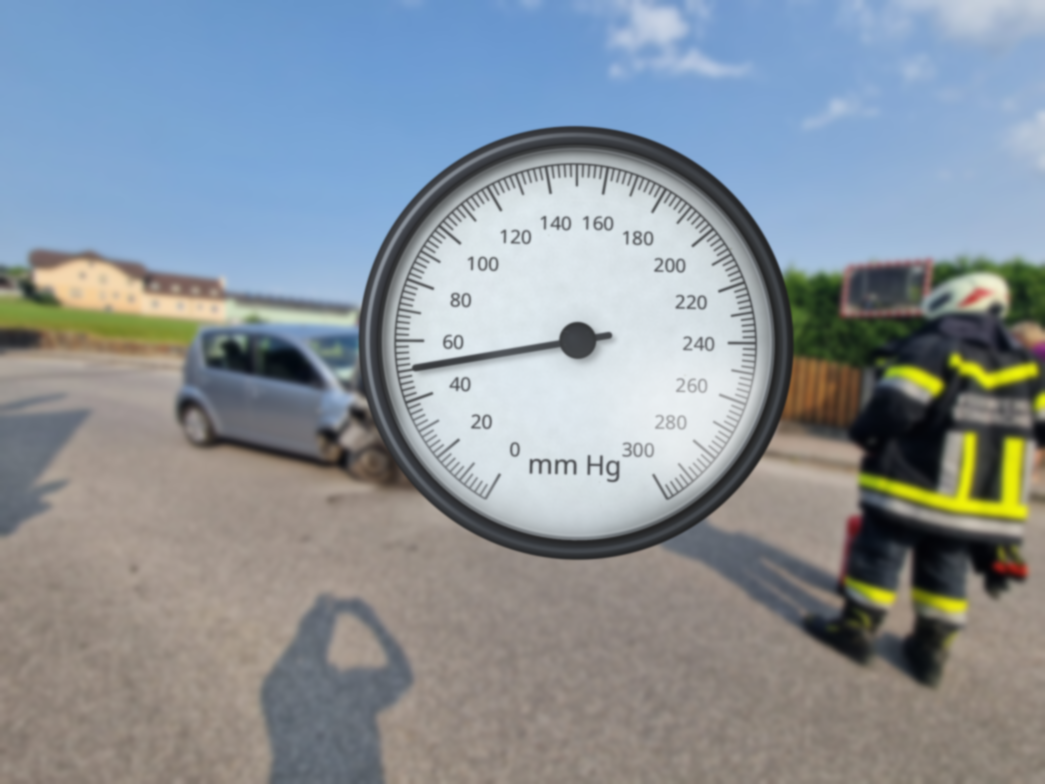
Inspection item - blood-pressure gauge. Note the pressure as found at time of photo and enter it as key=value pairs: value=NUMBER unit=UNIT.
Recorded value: value=50 unit=mmHg
